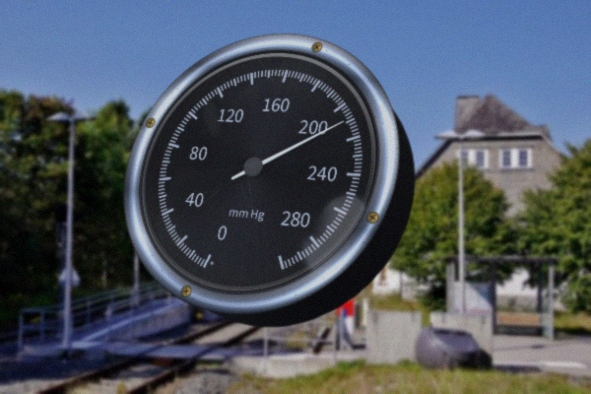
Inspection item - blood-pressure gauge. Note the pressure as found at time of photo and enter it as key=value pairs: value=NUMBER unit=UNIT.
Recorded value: value=210 unit=mmHg
